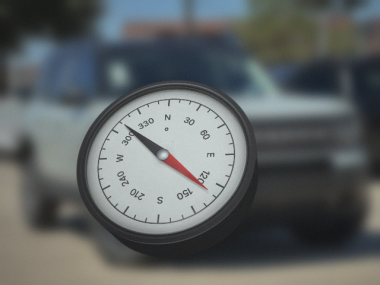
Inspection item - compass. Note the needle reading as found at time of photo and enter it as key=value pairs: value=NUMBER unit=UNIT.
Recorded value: value=130 unit=°
